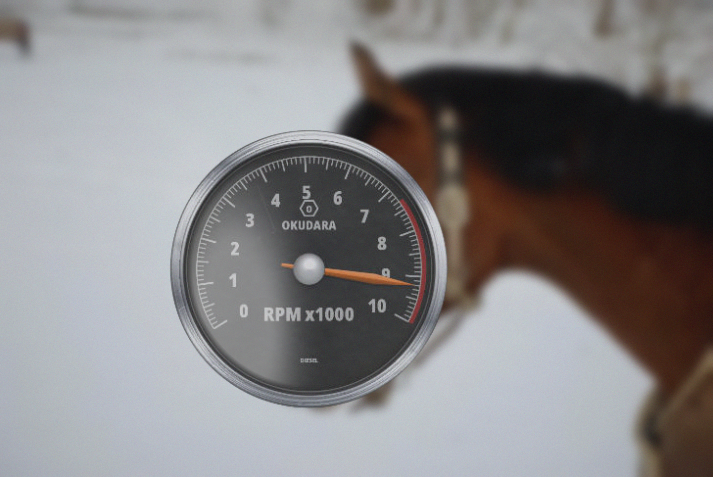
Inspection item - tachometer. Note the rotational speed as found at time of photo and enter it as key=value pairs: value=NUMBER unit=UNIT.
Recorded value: value=9200 unit=rpm
